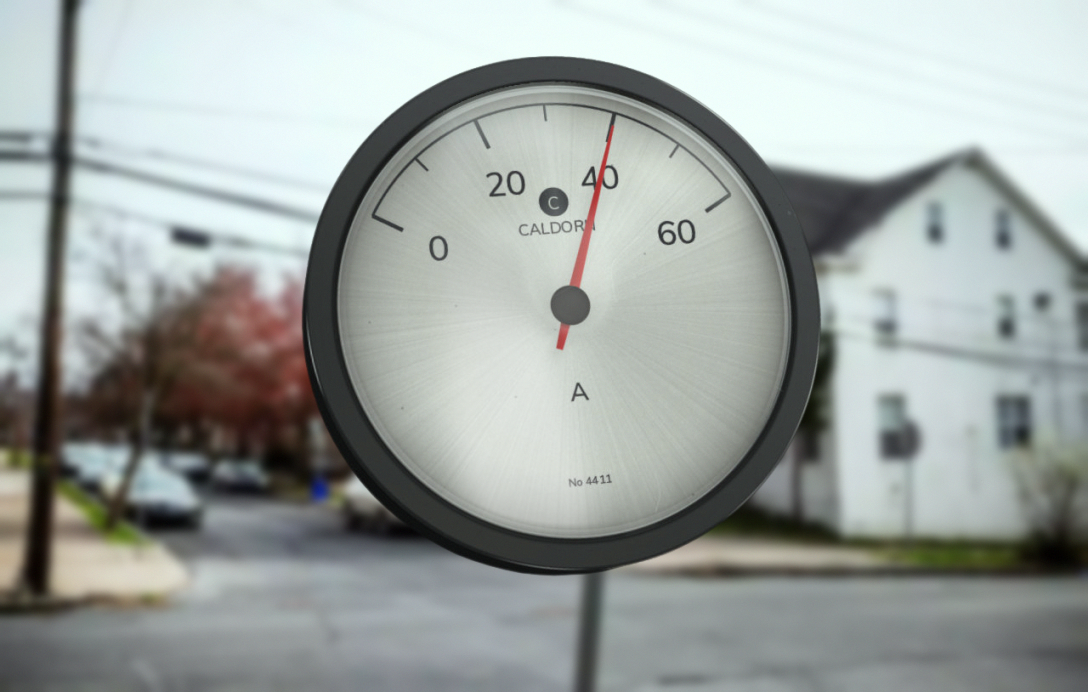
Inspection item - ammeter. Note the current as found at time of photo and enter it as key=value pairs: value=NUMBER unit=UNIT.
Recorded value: value=40 unit=A
